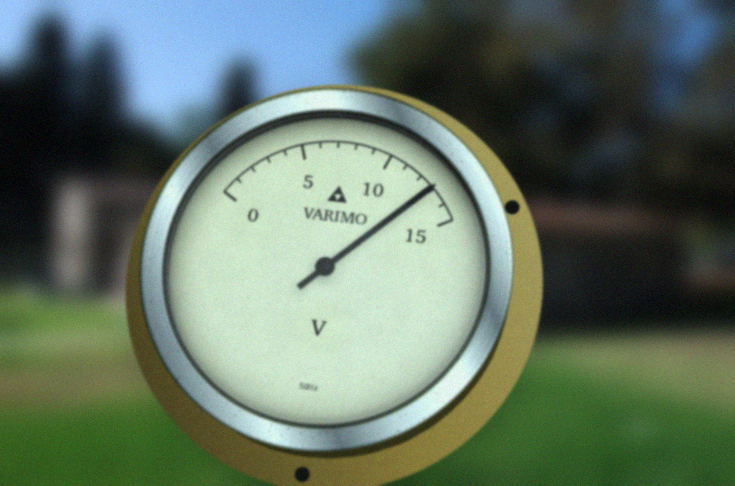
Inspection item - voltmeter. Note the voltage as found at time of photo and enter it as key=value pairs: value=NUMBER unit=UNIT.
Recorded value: value=13 unit=V
